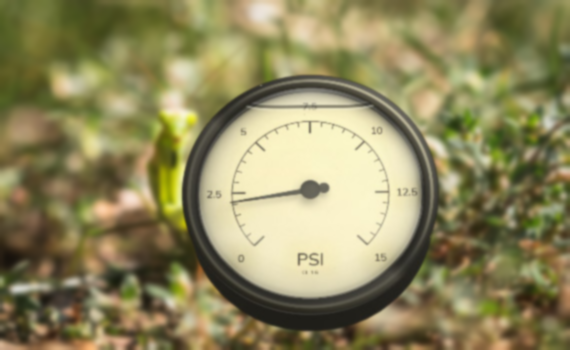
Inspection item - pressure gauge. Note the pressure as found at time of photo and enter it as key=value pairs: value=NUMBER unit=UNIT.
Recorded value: value=2 unit=psi
